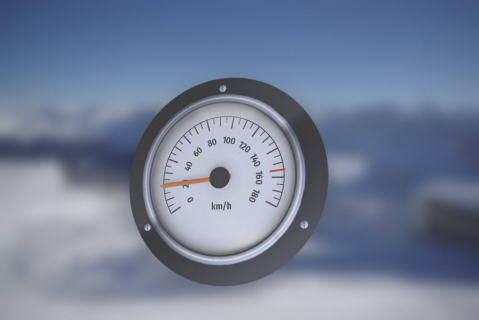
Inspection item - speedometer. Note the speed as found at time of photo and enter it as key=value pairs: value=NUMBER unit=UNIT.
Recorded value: value=20 unit=km/h
